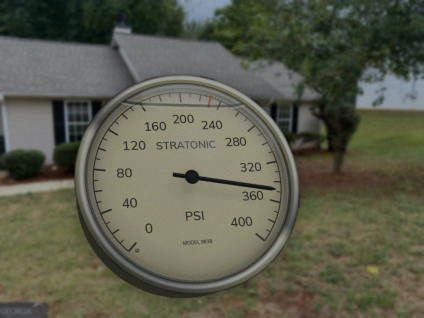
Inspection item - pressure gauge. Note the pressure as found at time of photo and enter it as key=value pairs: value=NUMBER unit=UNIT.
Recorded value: value=350 unit=psi
